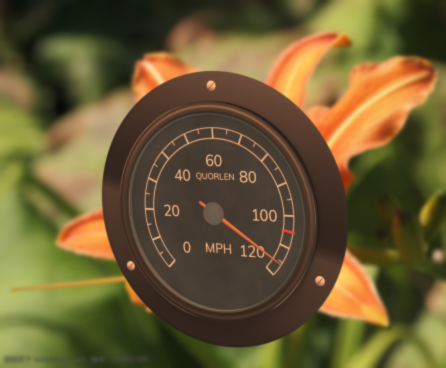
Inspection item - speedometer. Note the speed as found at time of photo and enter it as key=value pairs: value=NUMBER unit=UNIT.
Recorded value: value=115 unit=mph
